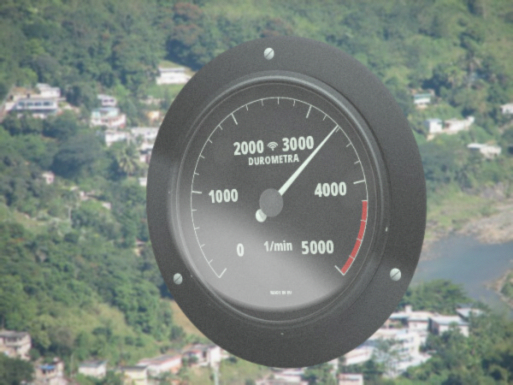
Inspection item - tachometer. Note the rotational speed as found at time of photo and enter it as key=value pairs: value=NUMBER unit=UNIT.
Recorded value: value=3400 unit=rpm
